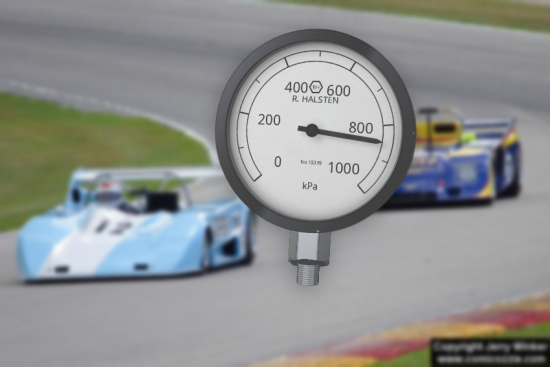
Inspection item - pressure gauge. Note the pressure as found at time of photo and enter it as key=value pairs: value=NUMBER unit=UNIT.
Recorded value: value=850 unit=kPa
